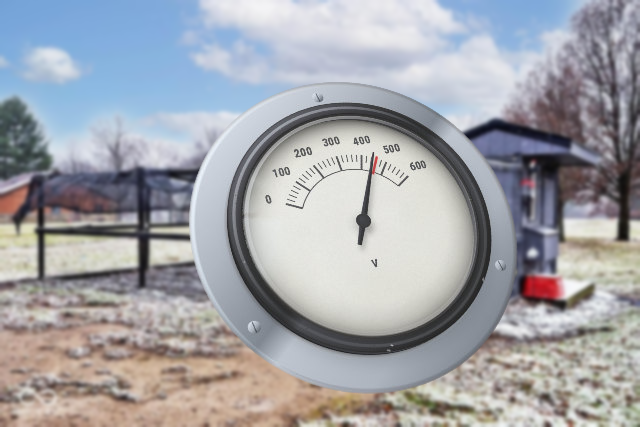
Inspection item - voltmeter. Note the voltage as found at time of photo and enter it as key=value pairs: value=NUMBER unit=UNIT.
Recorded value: value=440 unit=V
